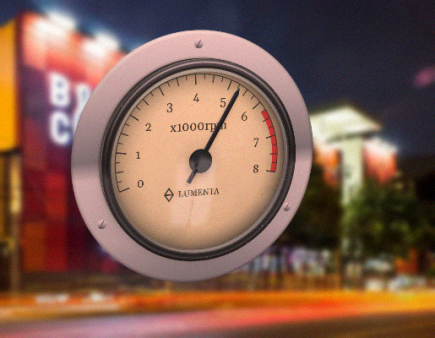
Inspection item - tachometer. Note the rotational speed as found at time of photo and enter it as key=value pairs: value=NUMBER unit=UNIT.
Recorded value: value=5250 unit=rpm
